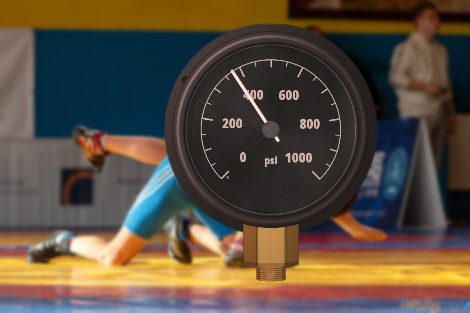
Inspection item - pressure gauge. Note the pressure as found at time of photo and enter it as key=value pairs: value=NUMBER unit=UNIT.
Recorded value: value=375 unit=psi
